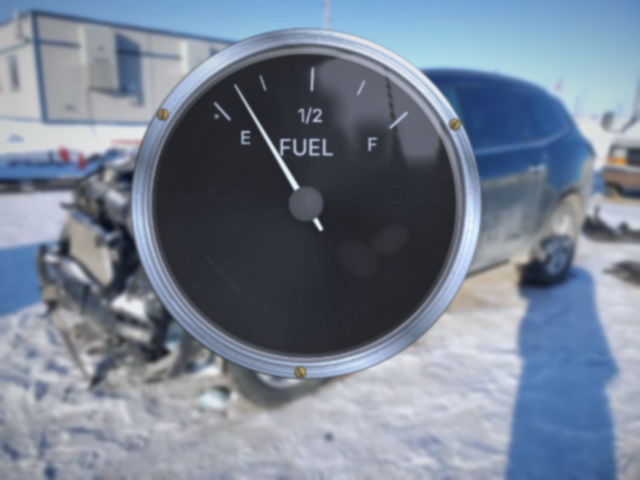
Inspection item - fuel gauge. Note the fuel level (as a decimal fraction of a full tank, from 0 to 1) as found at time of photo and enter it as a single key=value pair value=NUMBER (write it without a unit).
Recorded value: value=0.125
